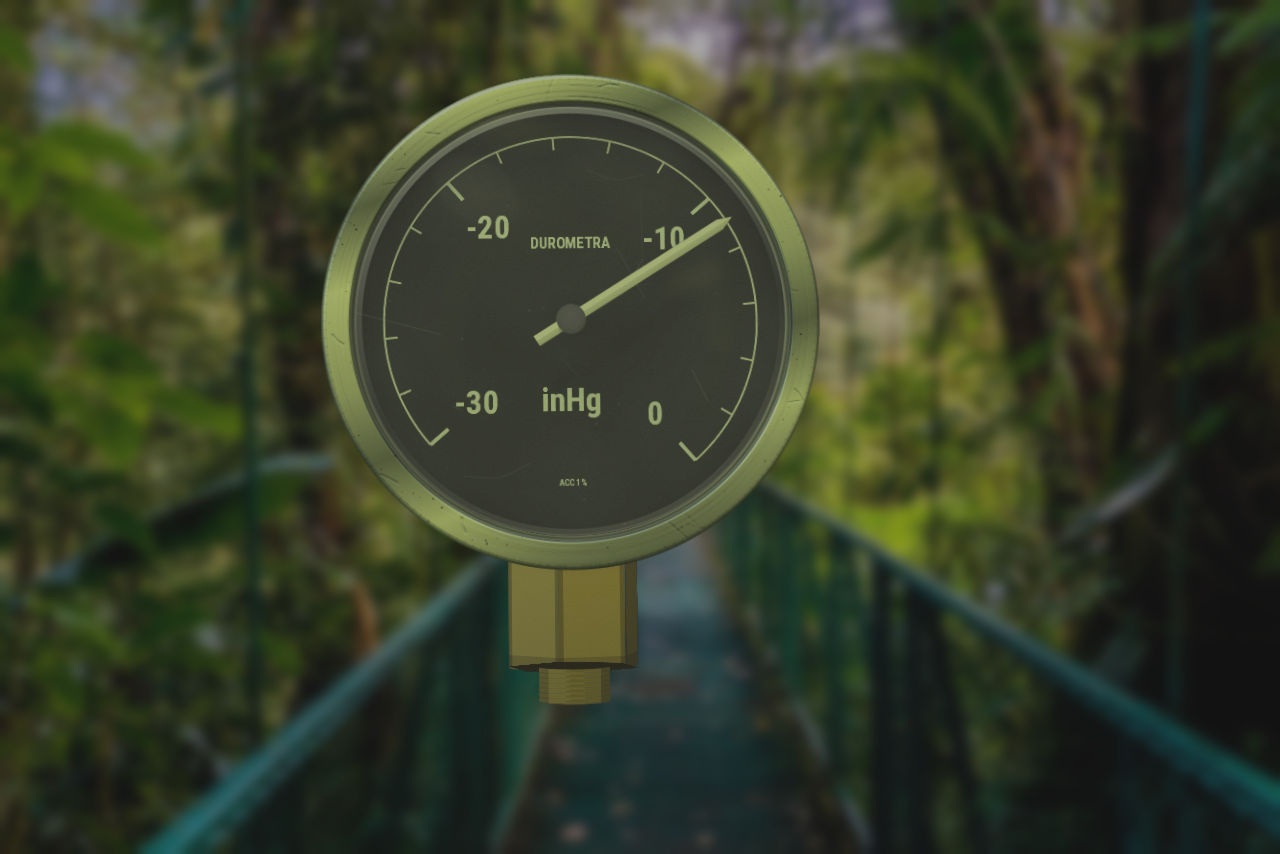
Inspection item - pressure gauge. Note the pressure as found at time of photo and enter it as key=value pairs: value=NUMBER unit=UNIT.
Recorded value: value=-9 unit=inHg
